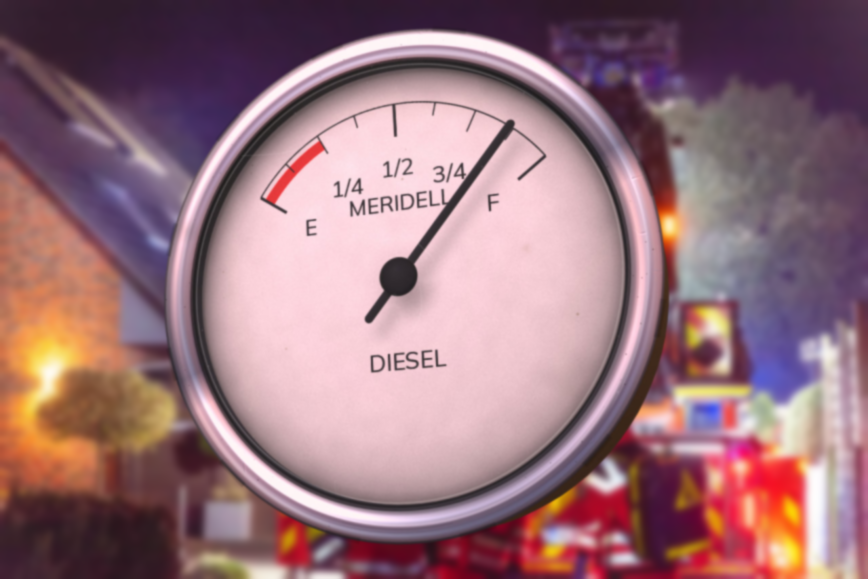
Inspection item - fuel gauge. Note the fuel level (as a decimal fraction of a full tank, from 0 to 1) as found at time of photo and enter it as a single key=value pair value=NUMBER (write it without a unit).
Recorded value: value=0.875
